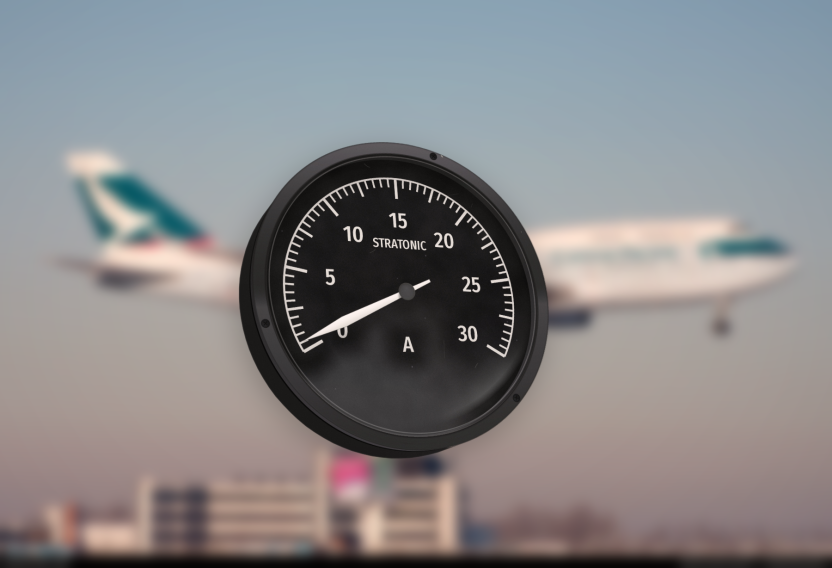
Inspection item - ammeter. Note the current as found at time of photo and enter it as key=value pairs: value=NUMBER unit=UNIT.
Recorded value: value=0.5 unit=A
